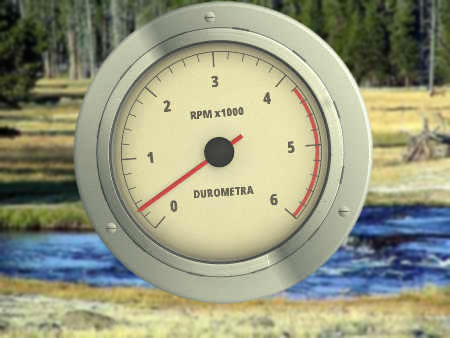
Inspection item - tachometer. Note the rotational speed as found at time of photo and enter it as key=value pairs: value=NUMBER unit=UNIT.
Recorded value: value=300 unit=rpm
